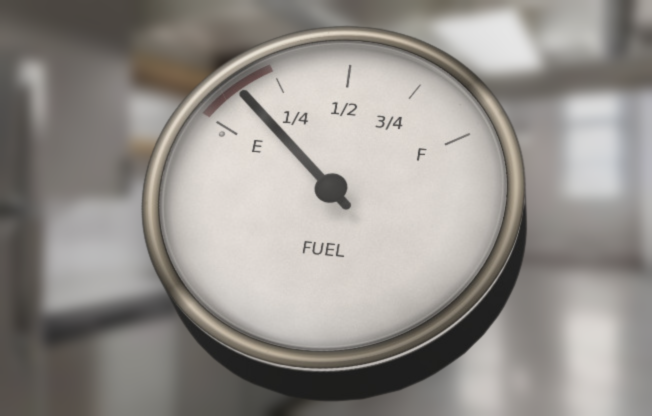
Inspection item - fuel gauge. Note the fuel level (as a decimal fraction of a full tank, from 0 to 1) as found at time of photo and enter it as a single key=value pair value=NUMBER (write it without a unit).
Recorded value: value=0.125
